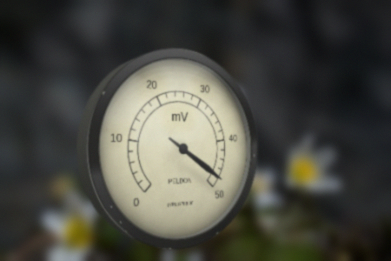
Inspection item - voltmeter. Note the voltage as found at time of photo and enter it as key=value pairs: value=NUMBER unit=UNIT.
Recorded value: value=48 unit=mV
